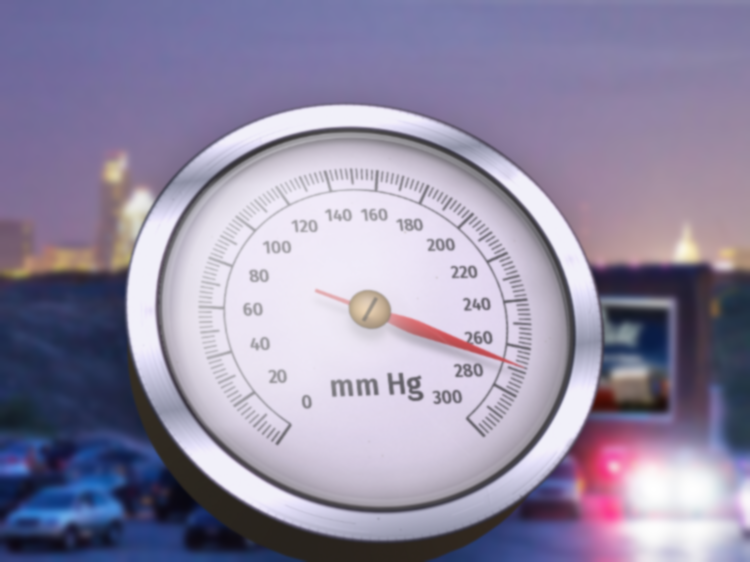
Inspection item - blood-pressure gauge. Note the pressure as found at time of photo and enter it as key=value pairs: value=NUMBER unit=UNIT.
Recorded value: value=270 unit=mmHg
